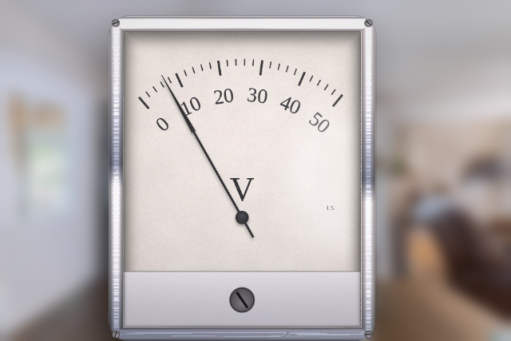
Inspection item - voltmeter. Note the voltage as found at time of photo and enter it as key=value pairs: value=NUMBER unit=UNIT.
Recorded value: value=7 unit=V
